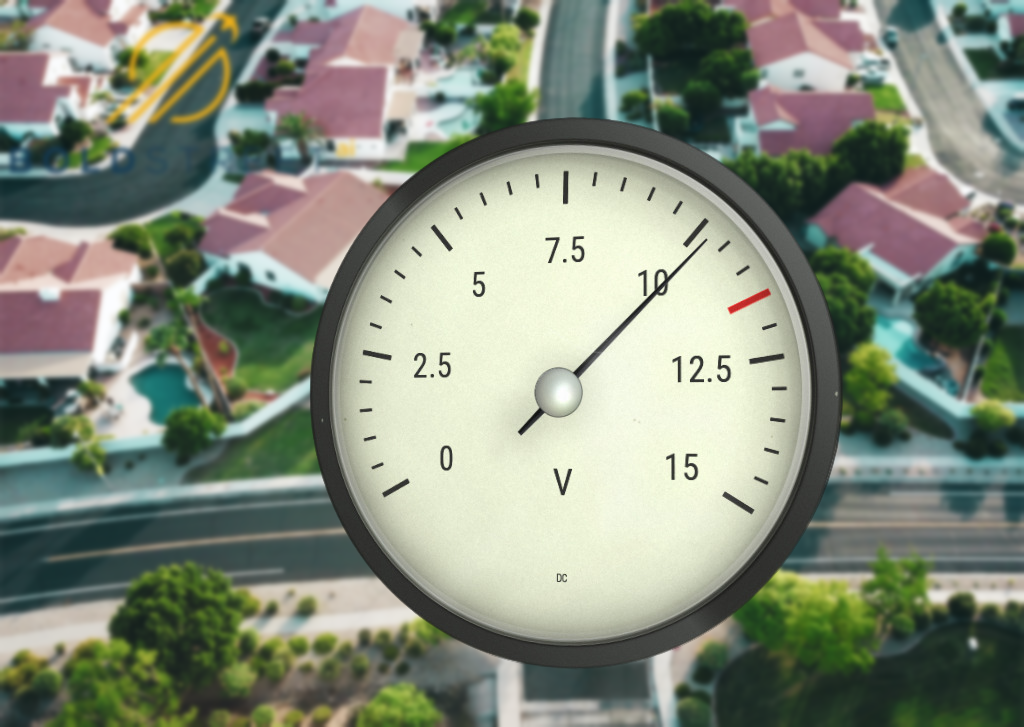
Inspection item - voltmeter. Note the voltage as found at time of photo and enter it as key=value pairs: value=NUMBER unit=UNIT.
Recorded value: value=10.25 unit=V
